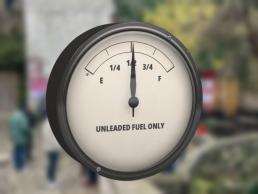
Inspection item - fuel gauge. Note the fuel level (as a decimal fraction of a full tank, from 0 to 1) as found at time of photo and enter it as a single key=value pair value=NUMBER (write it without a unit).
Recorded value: value=0.5
